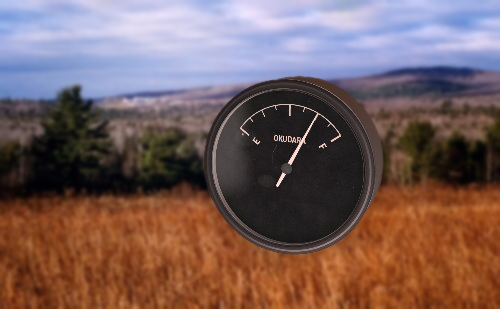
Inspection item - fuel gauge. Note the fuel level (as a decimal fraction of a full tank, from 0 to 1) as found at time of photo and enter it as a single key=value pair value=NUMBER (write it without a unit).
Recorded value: value=0.75
